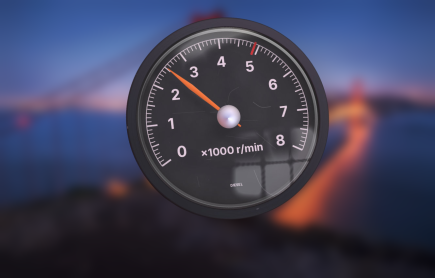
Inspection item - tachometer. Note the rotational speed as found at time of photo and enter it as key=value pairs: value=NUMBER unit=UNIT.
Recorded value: value=2500 unit=rpm
